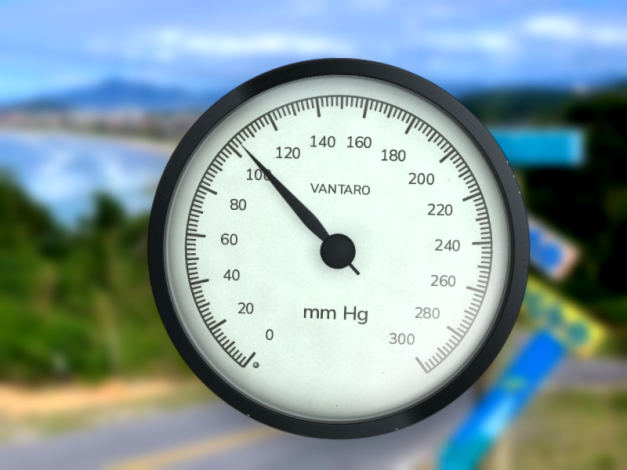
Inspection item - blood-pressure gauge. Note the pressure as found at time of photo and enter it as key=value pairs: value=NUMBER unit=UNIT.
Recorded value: value=104 unit=mmHg
